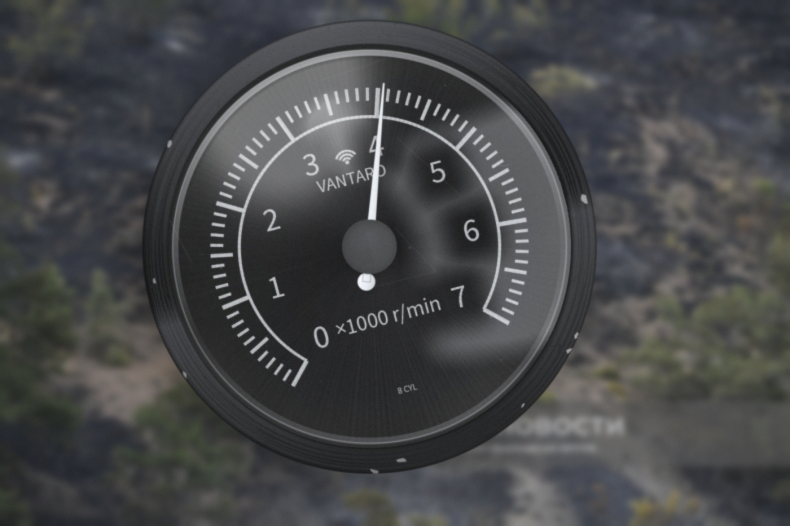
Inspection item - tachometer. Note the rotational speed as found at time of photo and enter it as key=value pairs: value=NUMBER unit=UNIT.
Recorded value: value=4050 unit=rpm
